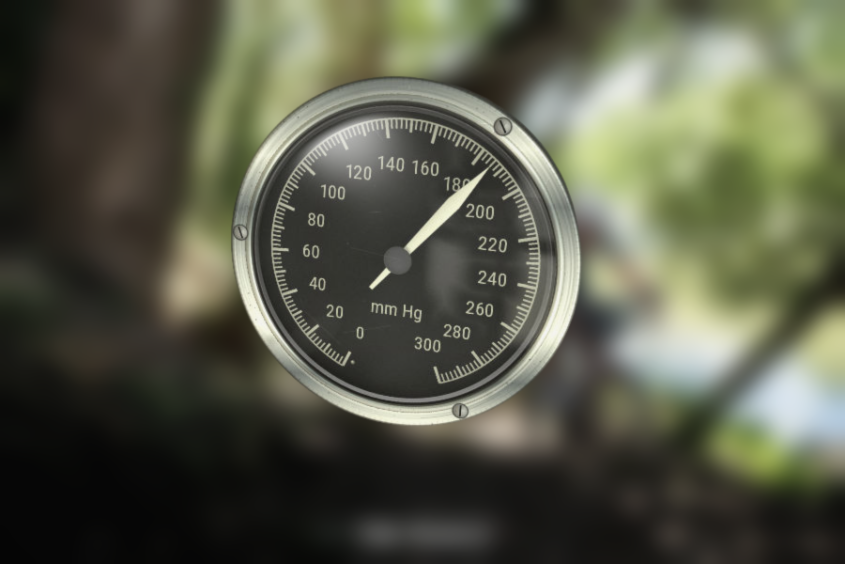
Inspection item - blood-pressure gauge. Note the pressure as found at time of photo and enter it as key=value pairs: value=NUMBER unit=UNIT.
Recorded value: value=186 unit=mmHg
